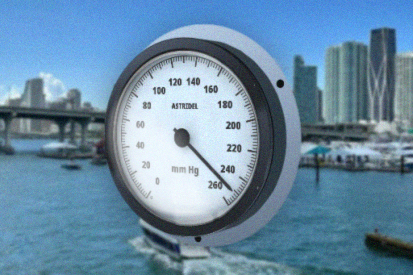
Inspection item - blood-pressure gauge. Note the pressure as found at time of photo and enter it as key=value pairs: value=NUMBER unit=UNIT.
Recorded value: value=250 unit=mmHg
